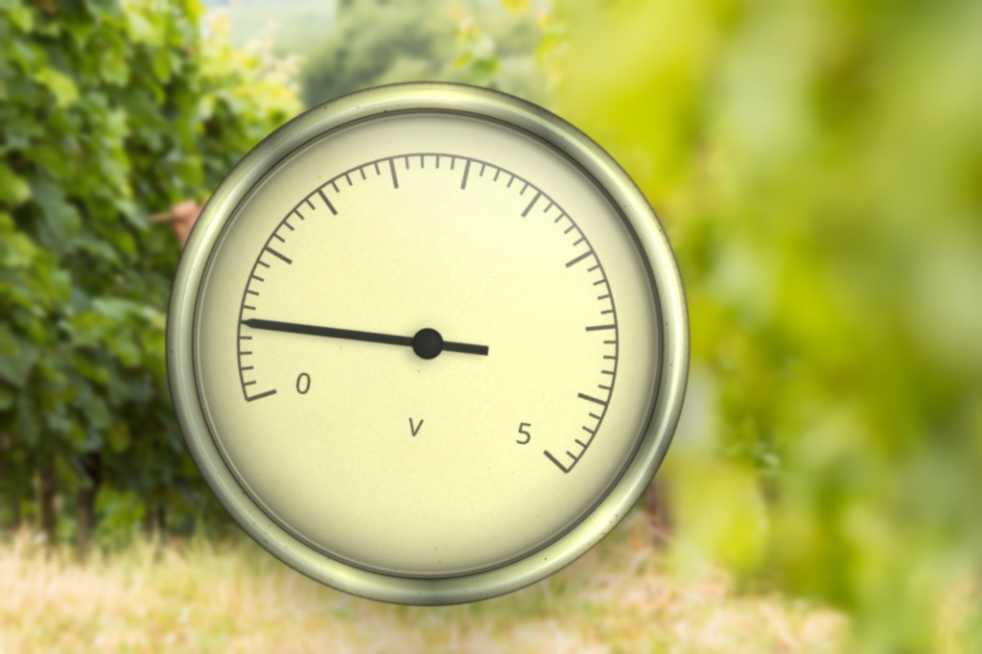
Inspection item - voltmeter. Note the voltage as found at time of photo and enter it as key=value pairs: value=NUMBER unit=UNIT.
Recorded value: value=0.5 unit=V
